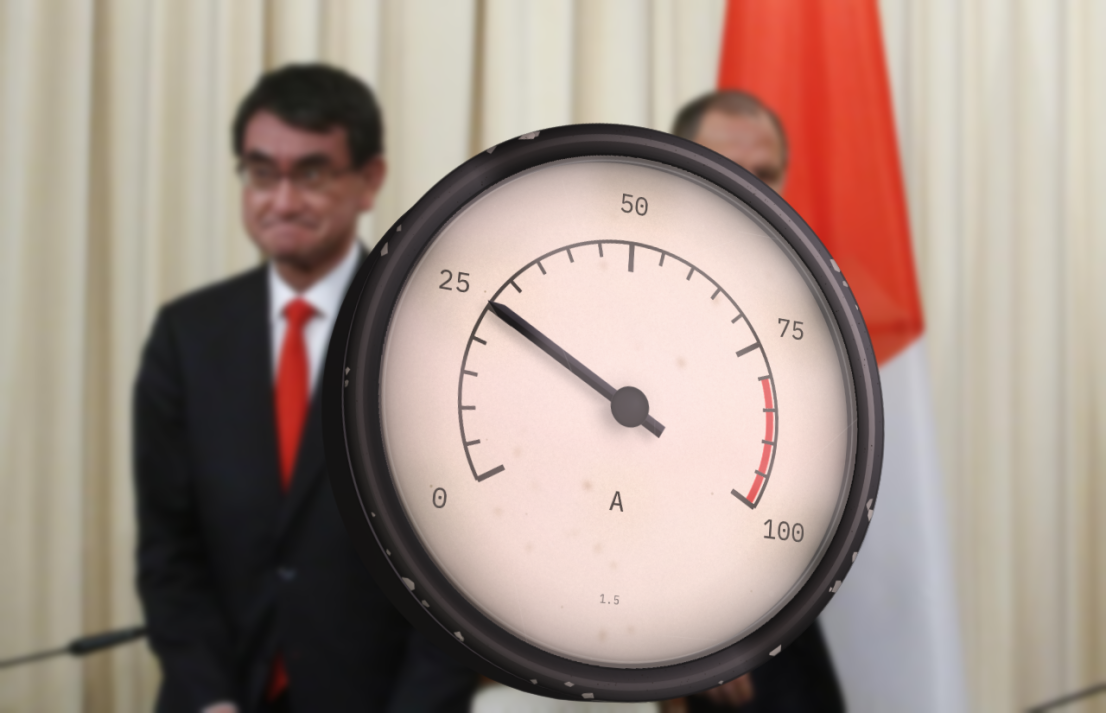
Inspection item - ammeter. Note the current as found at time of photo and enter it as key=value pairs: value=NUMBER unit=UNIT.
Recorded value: value=25 unit=A
